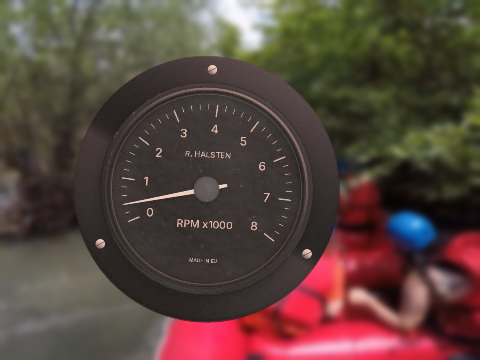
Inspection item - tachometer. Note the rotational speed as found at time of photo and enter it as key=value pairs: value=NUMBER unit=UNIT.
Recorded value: value=400 unit=rpm
